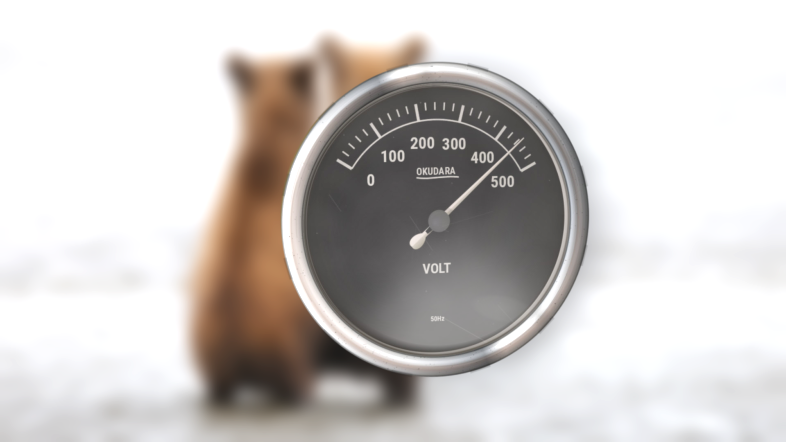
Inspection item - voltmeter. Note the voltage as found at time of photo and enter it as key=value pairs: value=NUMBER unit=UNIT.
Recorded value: value=440 unit=V
